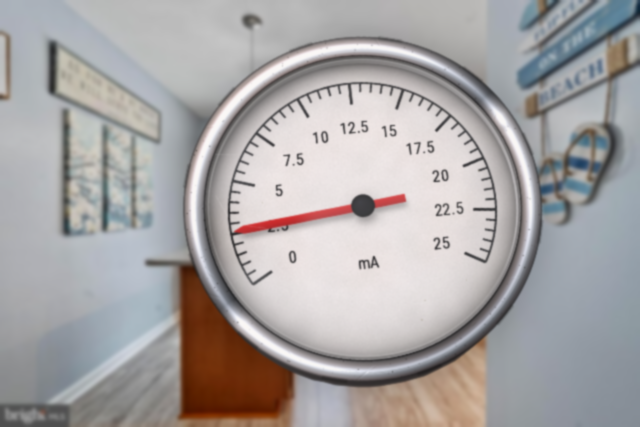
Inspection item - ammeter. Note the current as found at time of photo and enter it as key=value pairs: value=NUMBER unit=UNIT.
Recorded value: value=2.5 unit=mA
